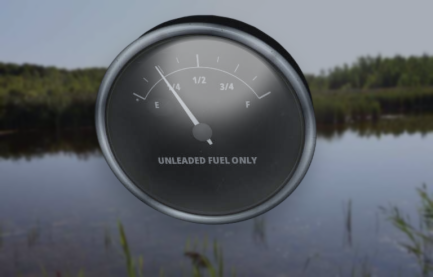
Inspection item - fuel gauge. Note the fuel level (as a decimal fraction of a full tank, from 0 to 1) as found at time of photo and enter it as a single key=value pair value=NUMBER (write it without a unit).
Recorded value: value=0.25
